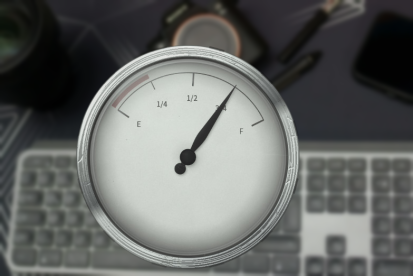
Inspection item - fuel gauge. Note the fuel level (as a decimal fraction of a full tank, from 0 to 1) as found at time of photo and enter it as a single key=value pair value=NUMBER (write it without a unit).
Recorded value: value=0.75
